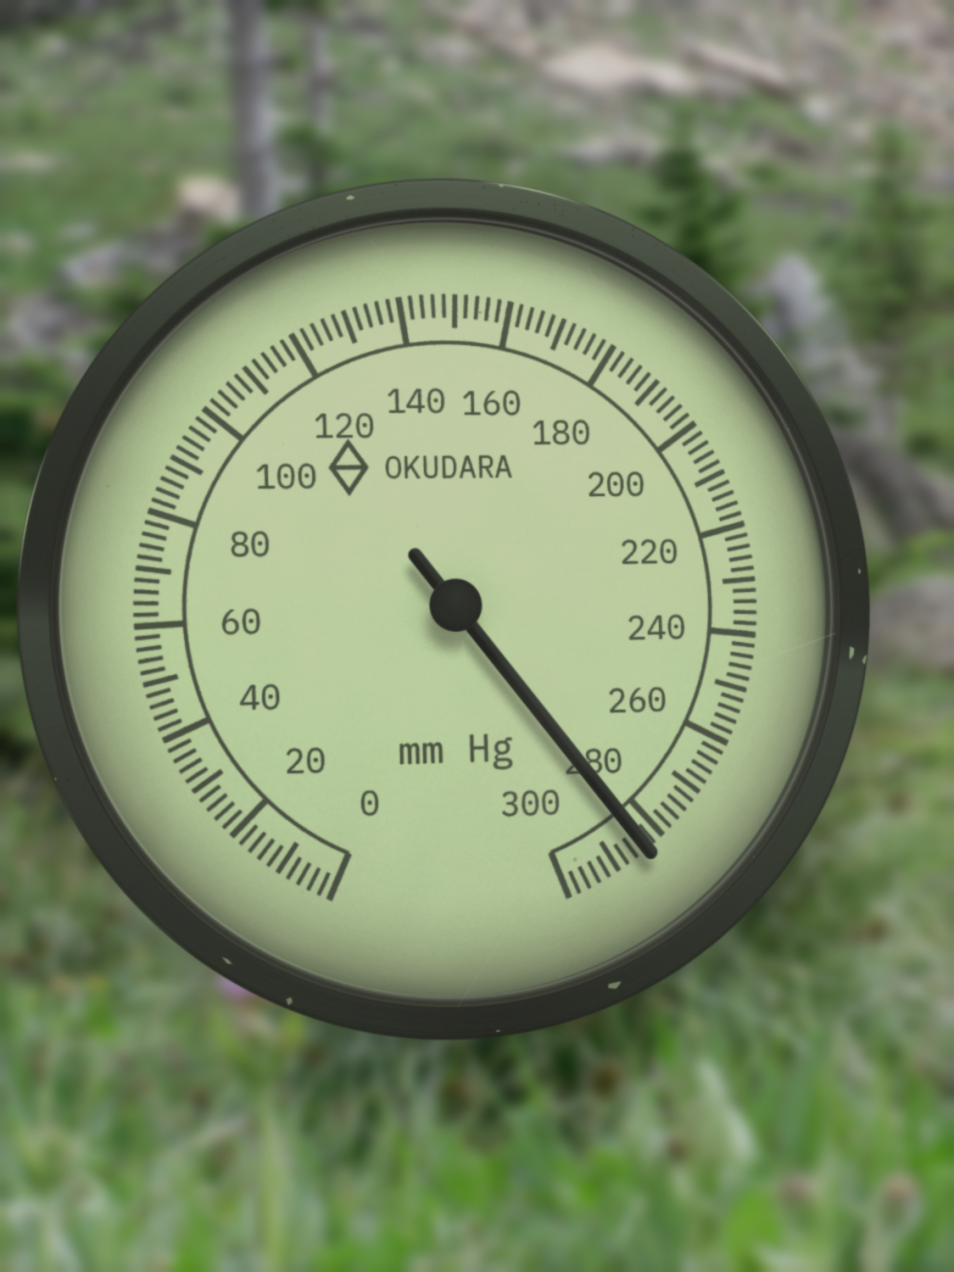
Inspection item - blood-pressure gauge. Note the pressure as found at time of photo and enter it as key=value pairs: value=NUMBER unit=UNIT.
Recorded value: value=284 unit=mmHg
